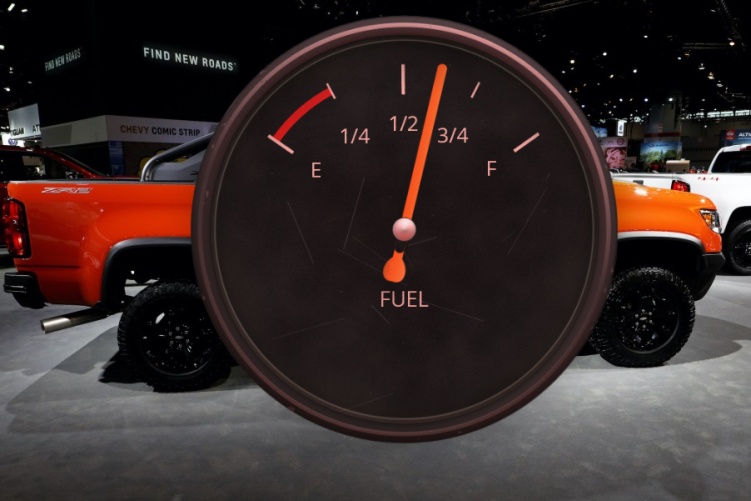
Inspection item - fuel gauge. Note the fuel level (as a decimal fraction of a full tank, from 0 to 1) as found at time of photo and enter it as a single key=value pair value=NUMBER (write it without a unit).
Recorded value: value=0.625
